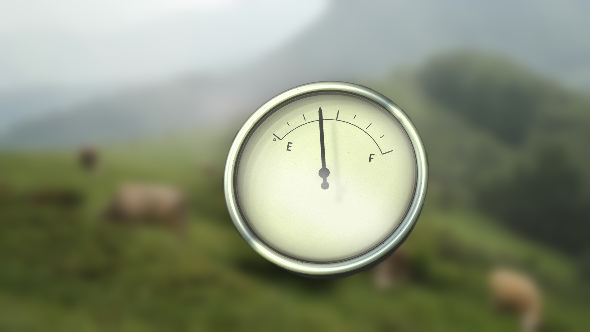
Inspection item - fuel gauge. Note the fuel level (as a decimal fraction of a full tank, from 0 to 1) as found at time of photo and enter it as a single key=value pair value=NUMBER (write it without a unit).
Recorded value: value=0.375
